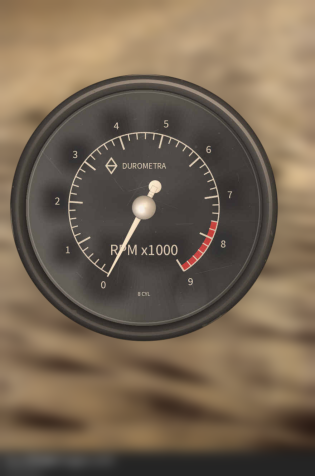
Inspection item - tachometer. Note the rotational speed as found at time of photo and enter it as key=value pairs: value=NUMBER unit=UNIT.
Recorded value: value=0 unit=rpm
